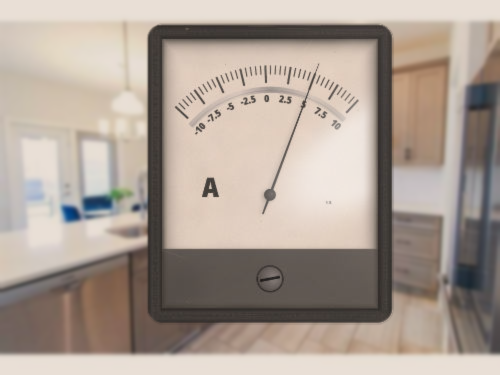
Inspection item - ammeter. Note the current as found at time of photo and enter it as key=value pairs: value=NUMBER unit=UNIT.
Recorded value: value=5 unit=A
